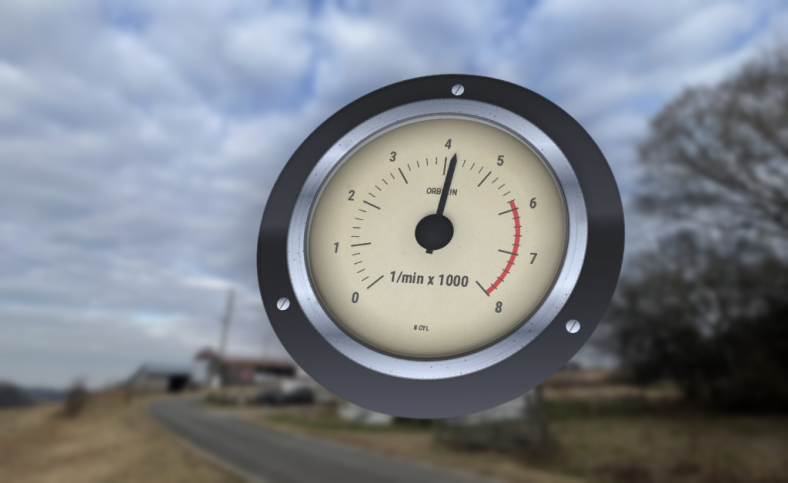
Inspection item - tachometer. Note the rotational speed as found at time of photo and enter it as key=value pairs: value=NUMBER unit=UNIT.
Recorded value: value=4200 unit=rpm
